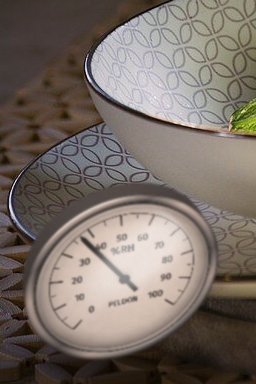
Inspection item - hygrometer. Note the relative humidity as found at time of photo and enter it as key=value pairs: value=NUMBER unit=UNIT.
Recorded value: value=37.5 unit=%
